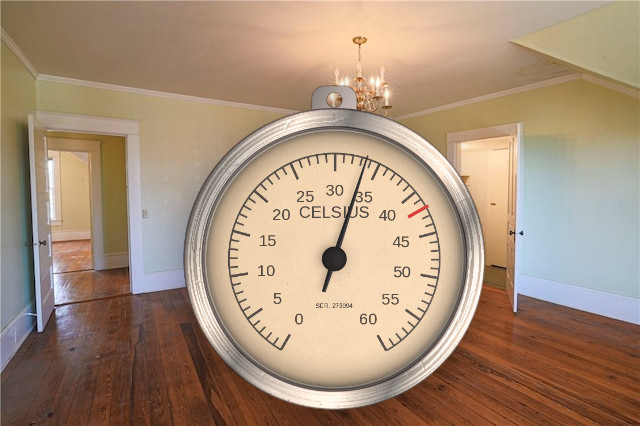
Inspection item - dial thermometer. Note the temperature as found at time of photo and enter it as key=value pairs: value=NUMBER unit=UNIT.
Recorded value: value=33.5 unit=°C
